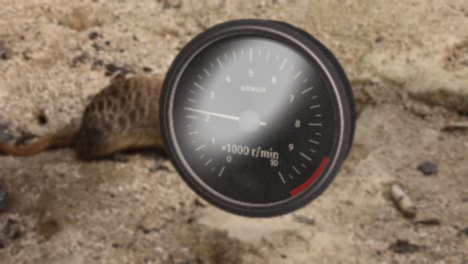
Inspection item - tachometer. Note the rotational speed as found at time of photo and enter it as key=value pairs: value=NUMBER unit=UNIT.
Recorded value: value=2250 unit=rpm
